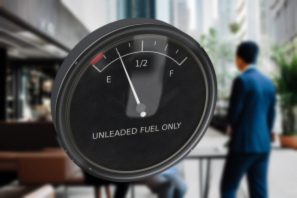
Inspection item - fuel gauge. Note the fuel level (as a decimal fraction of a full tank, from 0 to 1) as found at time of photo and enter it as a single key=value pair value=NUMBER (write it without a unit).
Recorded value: value=0.25
